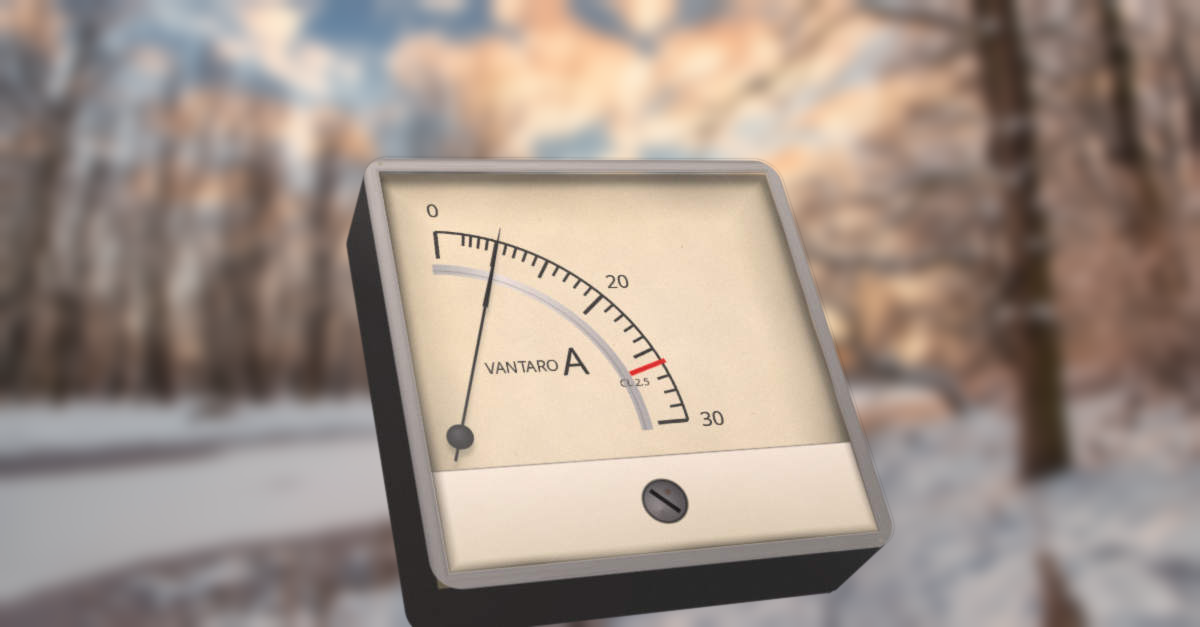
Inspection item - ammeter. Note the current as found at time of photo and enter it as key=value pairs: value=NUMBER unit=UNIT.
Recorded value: value=10 unit=A
